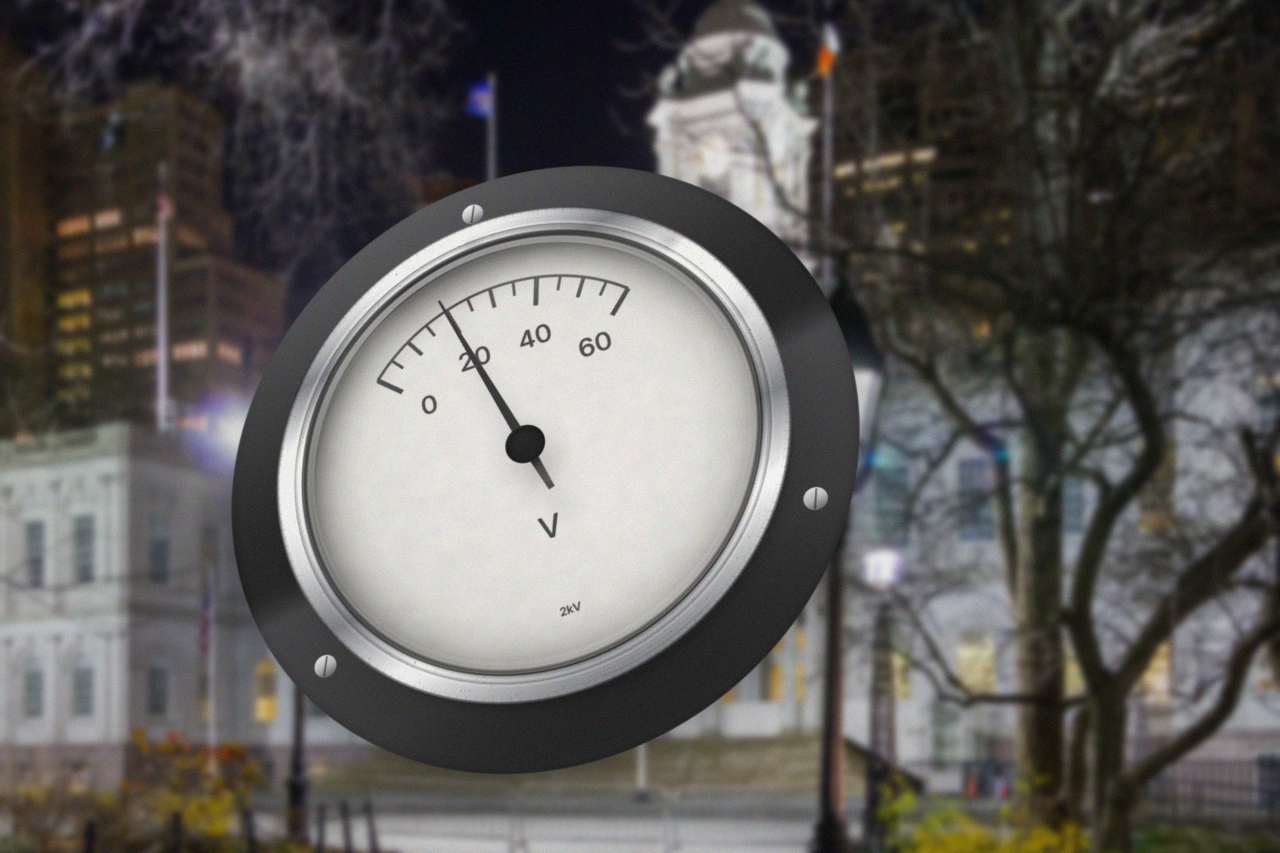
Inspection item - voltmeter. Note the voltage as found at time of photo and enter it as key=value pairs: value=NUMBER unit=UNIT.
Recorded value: value=20 unit=V
